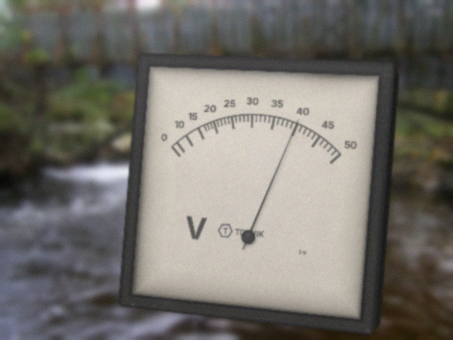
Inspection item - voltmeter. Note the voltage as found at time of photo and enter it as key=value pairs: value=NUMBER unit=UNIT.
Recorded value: value=40 unit=V
